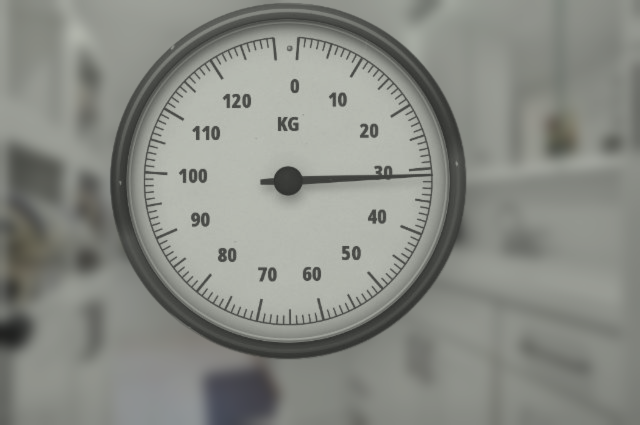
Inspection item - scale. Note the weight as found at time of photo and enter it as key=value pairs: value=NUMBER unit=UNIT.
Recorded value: value=31 unit=kg
